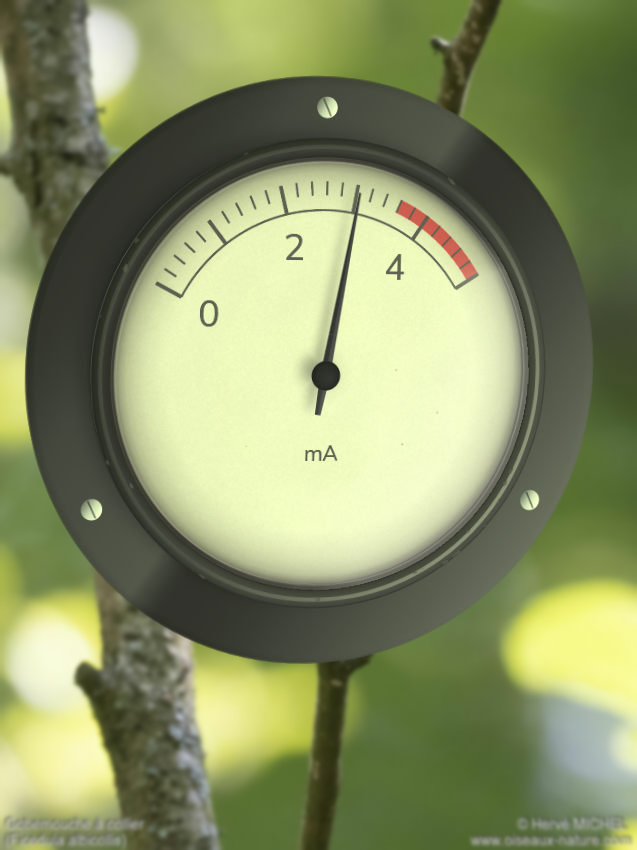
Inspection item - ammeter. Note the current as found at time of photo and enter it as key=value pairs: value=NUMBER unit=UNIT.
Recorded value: value=3 unit=mA
